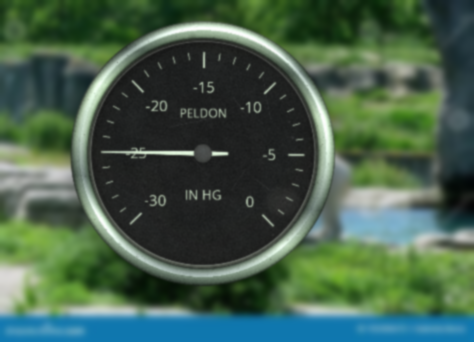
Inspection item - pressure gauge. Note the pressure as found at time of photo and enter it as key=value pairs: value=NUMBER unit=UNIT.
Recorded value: value=-25 unit=inHg
